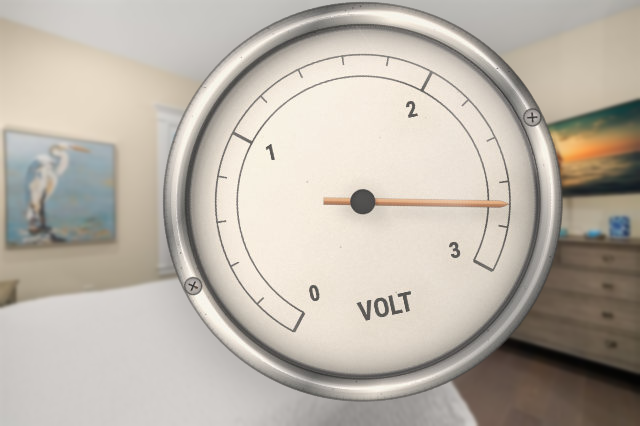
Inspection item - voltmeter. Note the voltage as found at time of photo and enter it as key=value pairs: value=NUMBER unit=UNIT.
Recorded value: value=2.7 unit=V
